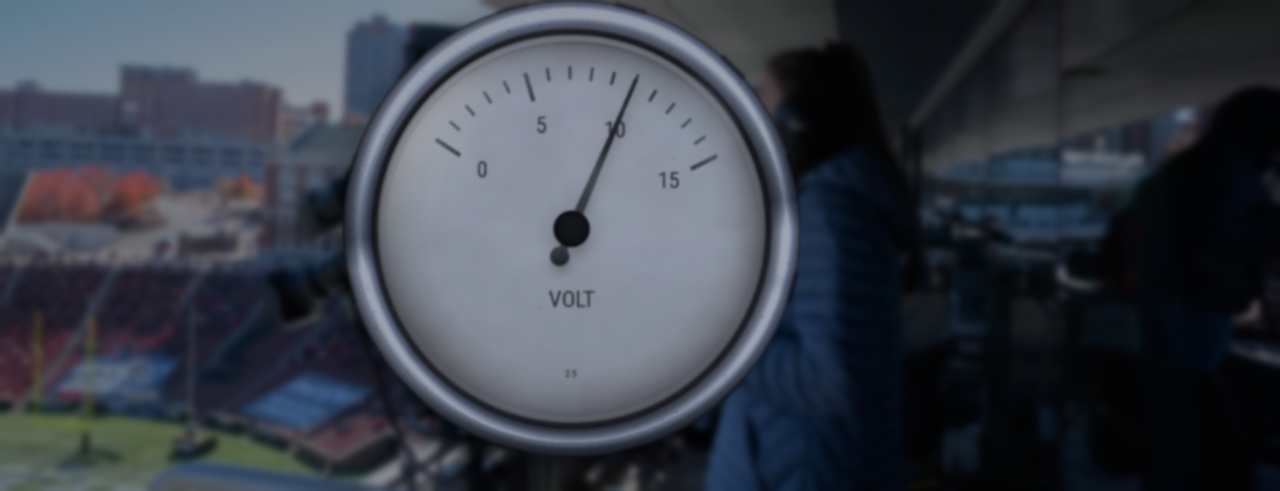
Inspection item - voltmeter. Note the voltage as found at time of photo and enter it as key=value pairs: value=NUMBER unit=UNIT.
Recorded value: value=10 unit=V
